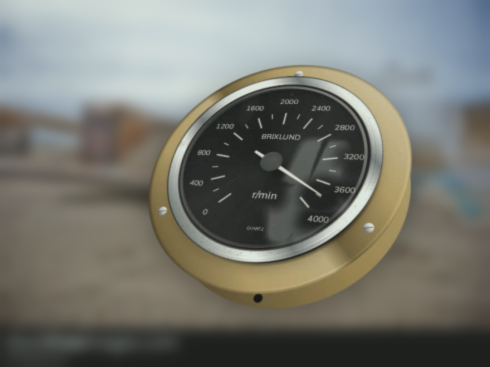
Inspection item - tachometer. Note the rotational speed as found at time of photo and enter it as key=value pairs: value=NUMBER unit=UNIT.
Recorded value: value=3800 unit=rpm
